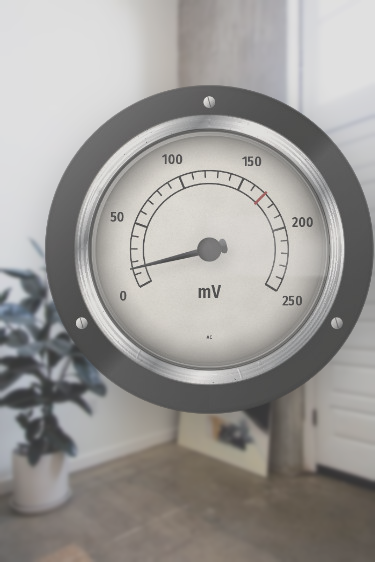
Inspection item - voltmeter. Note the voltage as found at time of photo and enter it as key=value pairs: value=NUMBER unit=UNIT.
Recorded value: value=15 unit=mV
